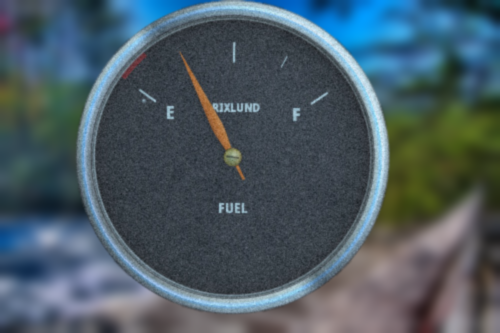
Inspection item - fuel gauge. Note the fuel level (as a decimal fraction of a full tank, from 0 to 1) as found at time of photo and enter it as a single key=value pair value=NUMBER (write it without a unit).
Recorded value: value=0.25
